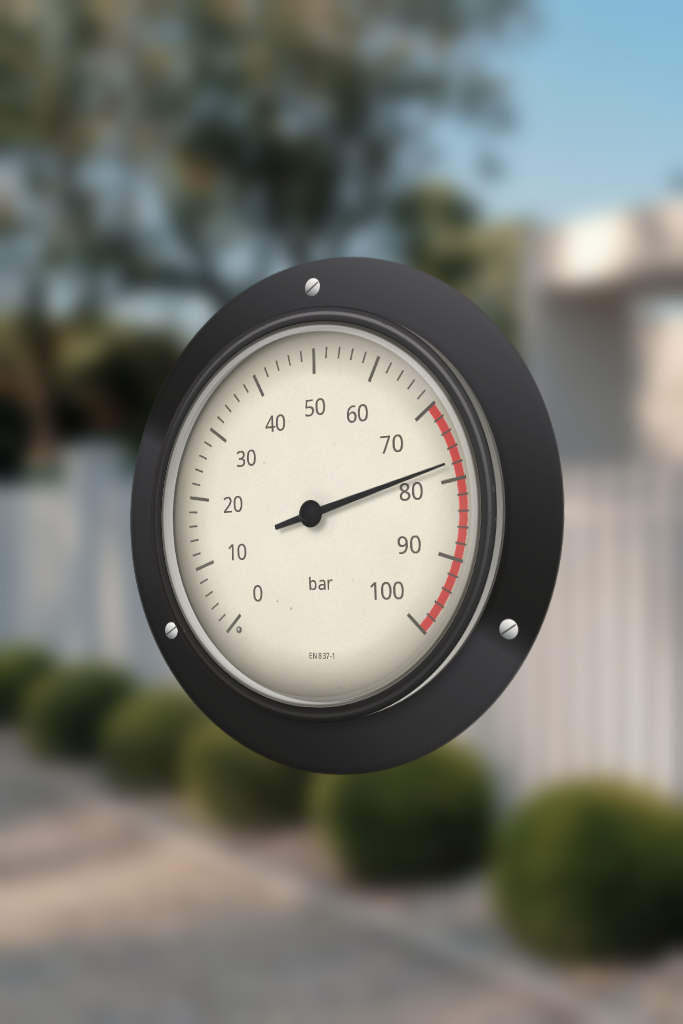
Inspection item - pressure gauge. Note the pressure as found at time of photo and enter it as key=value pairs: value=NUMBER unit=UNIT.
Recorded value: value=78 unit=bar
